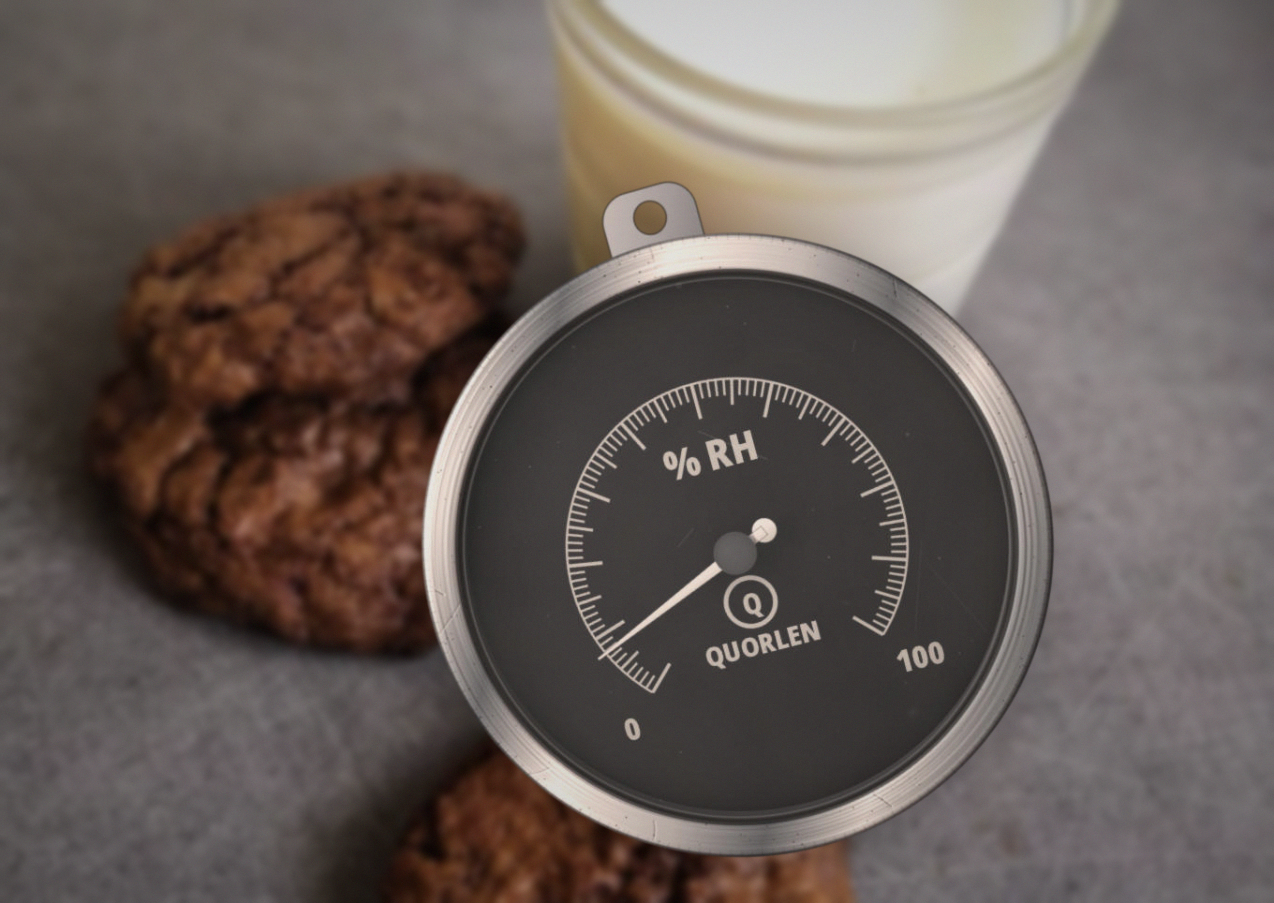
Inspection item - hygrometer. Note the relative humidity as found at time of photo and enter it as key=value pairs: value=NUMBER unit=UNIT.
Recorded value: value=8 unit=%
